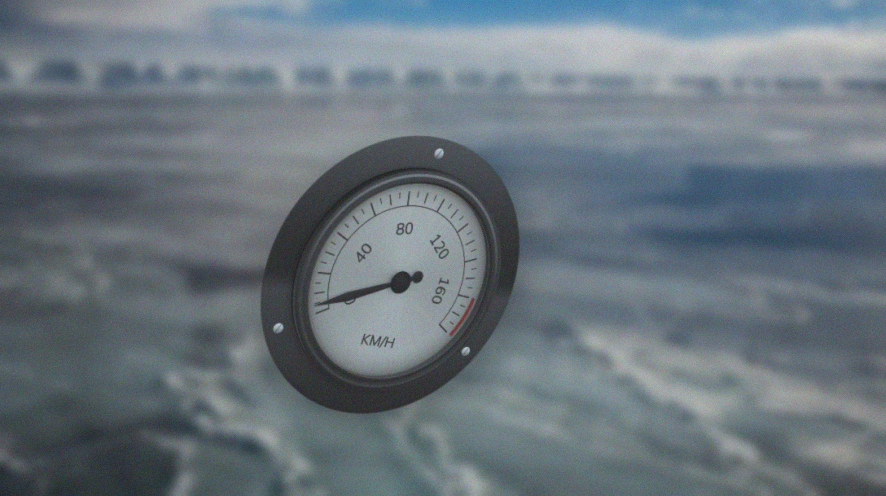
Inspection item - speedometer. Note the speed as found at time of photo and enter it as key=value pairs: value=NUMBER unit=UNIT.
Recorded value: value=5 unit=km/h
